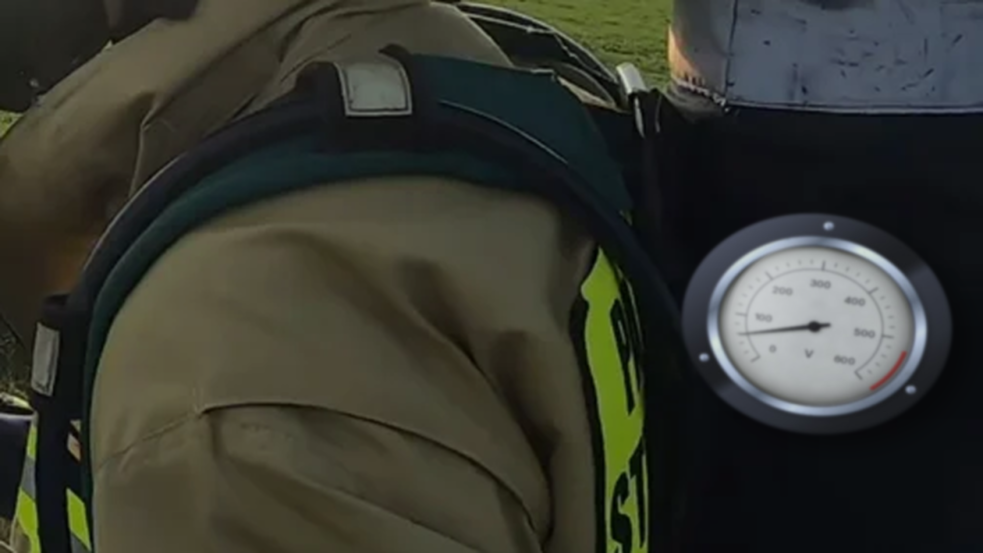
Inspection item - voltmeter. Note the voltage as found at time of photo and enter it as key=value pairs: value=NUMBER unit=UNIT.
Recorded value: value=60 unit=V
